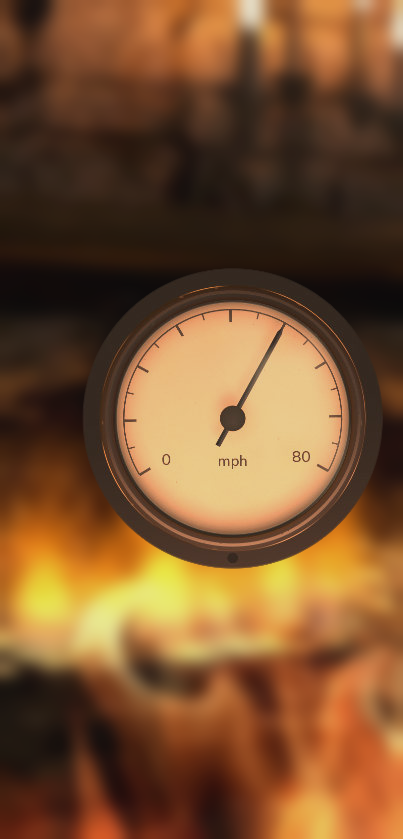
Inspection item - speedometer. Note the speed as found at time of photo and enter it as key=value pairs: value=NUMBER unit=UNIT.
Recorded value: value=50 unit=mph
